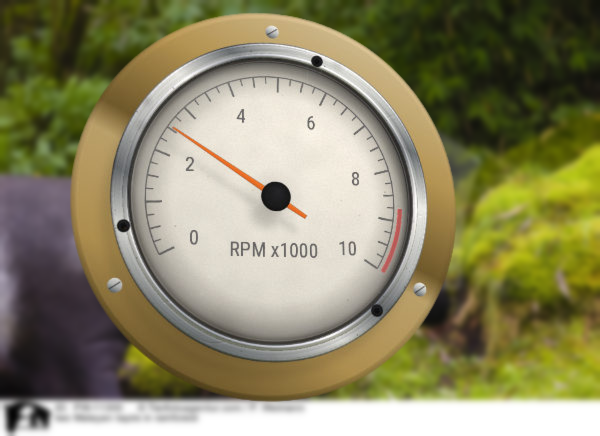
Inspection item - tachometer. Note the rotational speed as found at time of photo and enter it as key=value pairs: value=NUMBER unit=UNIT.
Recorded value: value=2500 unit=rpm
